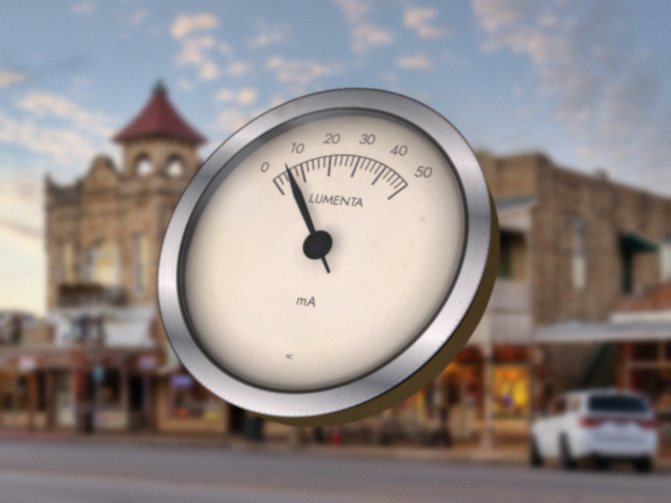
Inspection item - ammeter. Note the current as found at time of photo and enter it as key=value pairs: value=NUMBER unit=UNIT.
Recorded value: value=6 unit=mA
